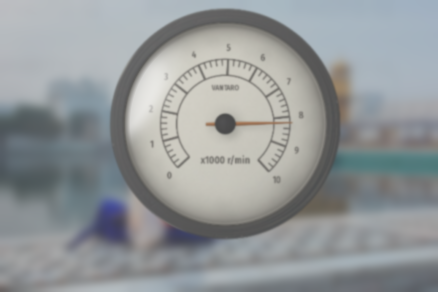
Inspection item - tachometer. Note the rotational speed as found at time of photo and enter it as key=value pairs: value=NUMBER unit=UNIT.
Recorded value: value=8200 unit=rpm
